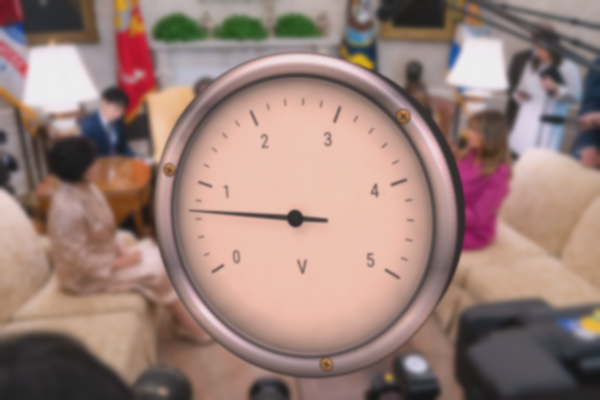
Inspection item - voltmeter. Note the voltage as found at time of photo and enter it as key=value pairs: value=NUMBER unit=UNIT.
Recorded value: value=0.7 unit=V
